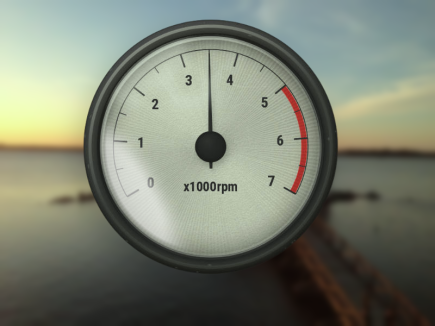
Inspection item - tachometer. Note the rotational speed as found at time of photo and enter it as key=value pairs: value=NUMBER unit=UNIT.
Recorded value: value=3500 unit=rpm
